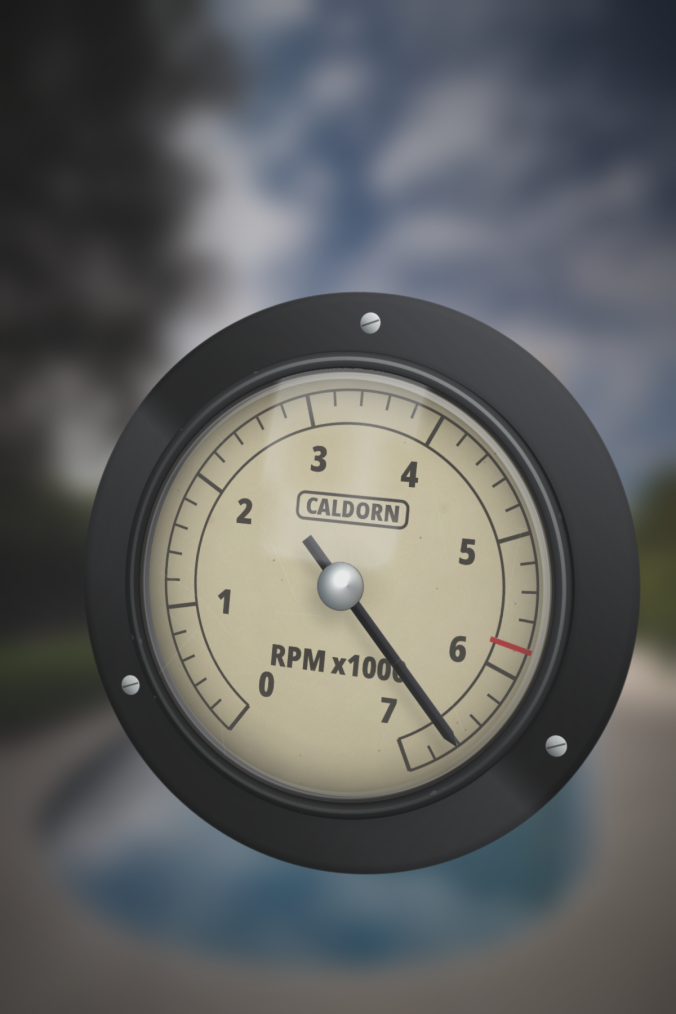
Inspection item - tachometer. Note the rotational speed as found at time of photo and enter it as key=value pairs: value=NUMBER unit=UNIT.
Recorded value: value=6600 unit=rpm
